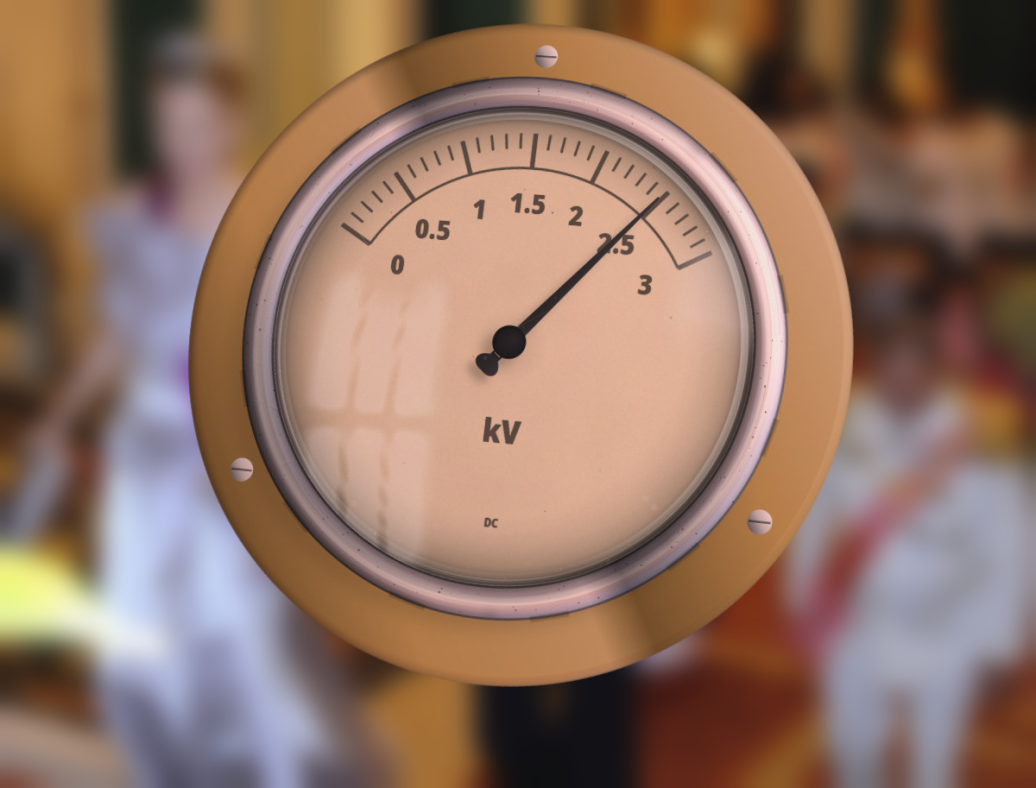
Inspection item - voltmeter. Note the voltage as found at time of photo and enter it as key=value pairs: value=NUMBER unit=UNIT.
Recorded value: value=2.5 unit=kV
